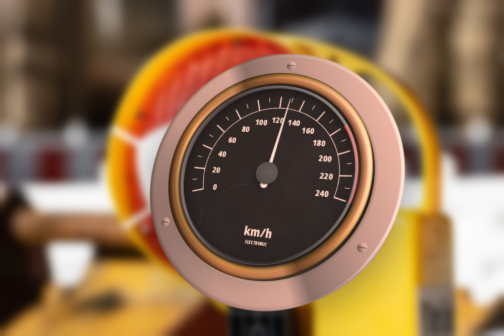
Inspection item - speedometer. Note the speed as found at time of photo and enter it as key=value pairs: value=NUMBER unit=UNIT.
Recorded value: value=130 unit=km/h
